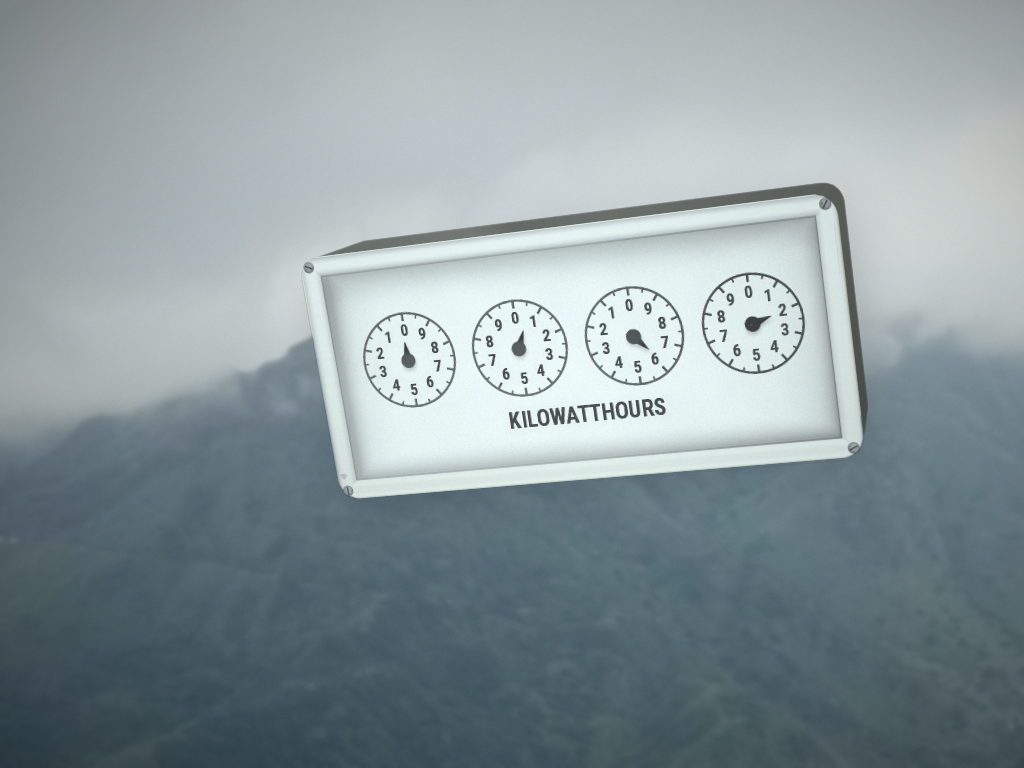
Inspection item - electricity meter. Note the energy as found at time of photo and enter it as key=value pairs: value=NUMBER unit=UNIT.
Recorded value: value=62 unit=kWh
